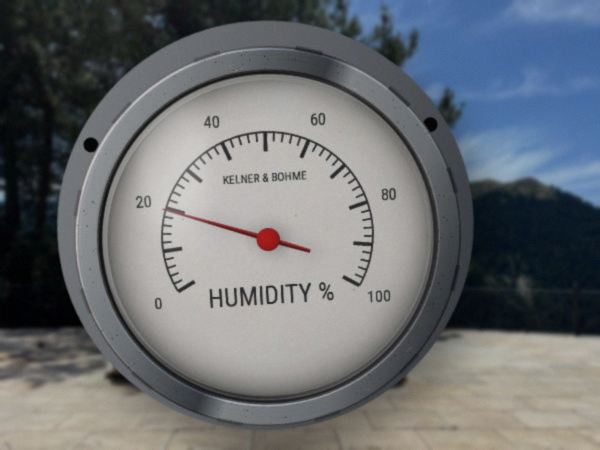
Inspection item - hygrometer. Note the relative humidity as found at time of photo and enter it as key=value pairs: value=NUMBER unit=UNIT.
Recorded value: value=20 unit=%
